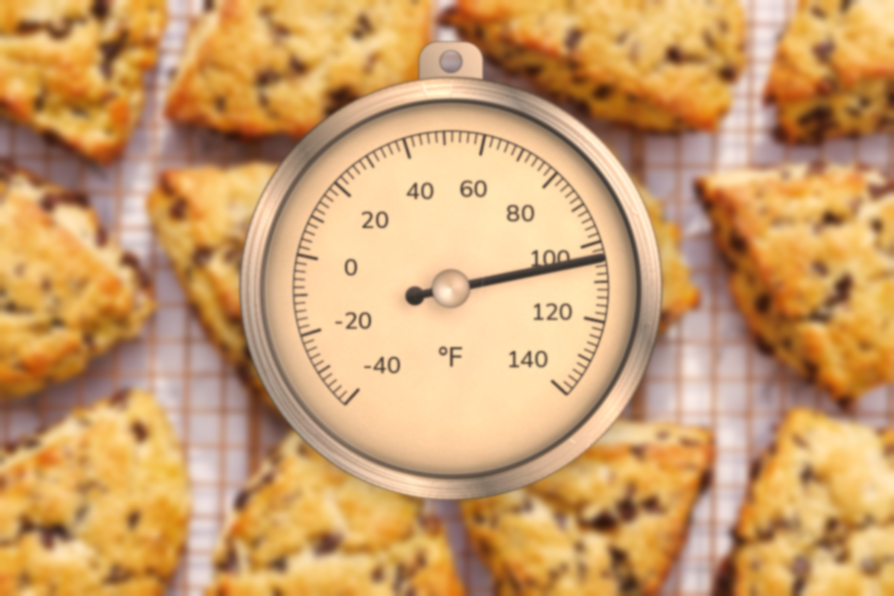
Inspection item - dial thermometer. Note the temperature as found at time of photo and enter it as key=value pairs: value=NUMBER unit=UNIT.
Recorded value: value=104 unit=°F
